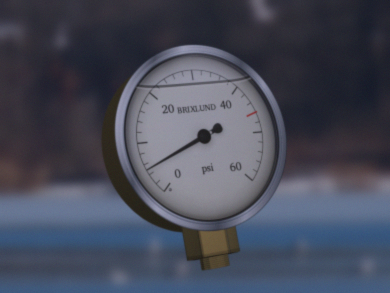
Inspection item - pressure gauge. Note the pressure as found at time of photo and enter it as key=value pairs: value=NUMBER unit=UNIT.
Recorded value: value=5 unit=psi
